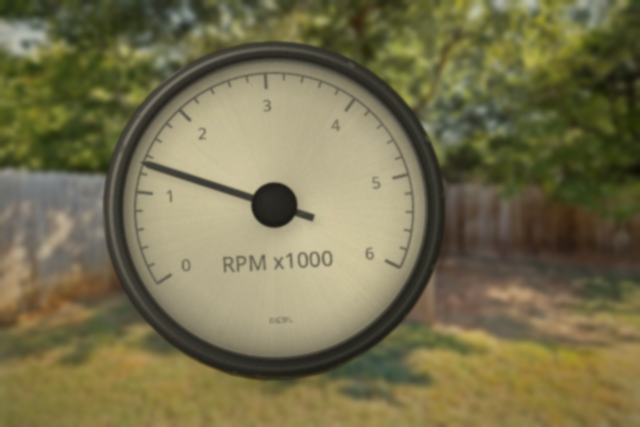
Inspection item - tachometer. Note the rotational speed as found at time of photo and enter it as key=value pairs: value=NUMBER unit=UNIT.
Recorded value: value=1300 unit=rpm
